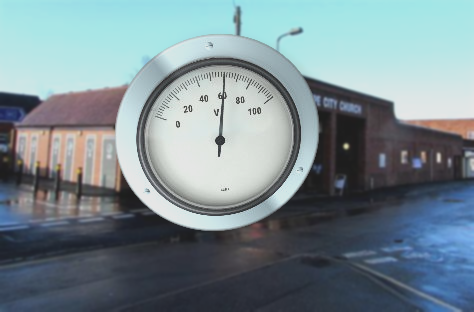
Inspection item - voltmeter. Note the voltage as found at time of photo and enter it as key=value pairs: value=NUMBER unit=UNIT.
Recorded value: value=60 unit=V
